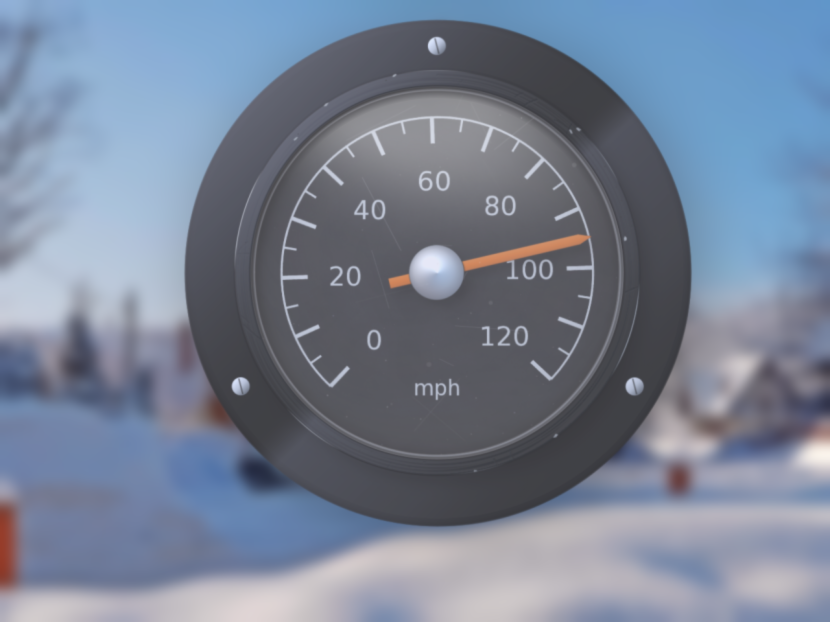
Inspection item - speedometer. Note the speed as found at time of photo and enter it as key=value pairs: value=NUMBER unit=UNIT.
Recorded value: value=95 unit=mph
